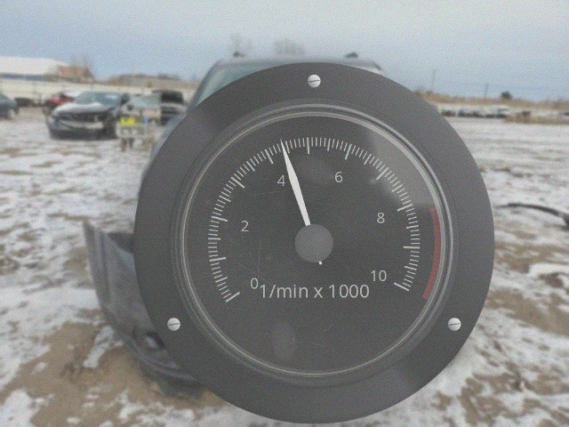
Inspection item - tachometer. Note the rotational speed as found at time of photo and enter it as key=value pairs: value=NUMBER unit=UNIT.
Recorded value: value=4400 unit=rpm
